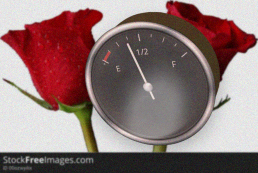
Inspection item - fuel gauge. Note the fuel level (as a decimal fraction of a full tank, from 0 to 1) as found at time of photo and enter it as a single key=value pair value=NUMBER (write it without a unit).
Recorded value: value=0.375
